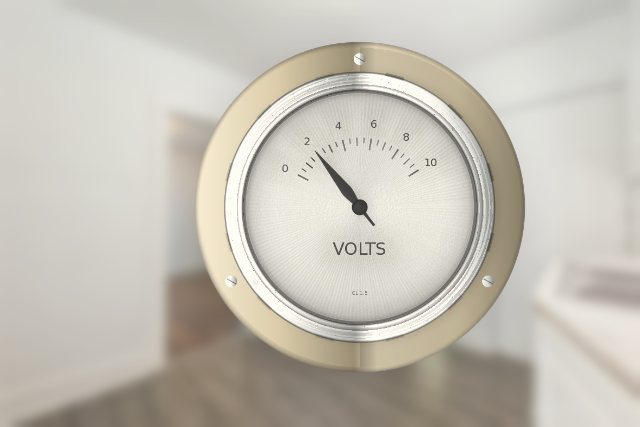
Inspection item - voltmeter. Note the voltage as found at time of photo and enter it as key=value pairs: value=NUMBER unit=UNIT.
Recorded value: value=2 unit=V
